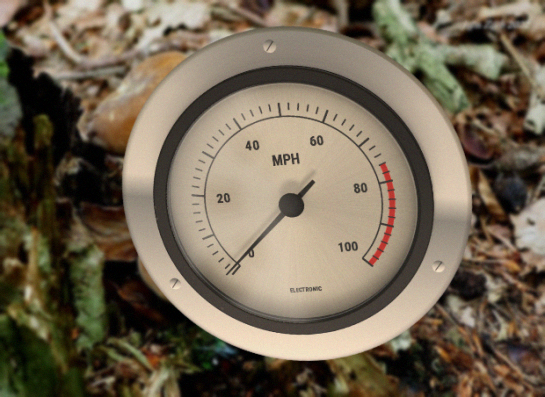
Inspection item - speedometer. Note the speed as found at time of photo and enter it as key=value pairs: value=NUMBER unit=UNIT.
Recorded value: value=1 unit=mph
